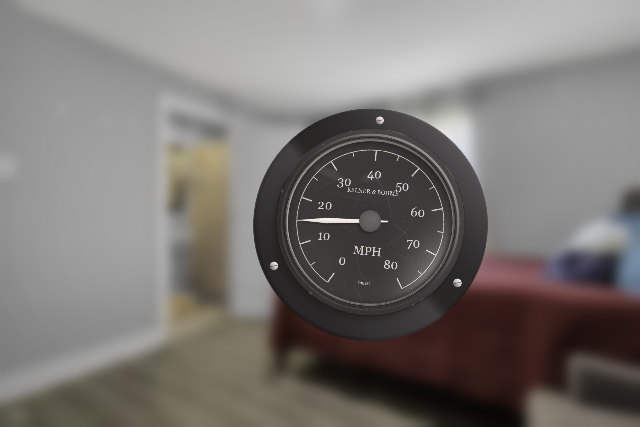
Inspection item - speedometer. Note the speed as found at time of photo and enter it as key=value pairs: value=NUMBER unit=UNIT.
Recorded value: value=15 unit=mph
